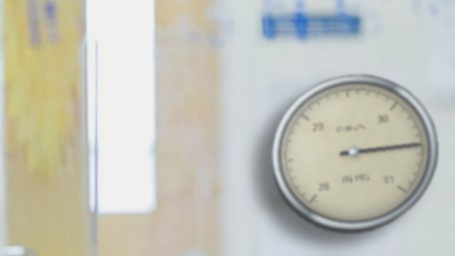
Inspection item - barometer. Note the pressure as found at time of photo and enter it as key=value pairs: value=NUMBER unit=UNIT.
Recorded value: value=30.5 unit=inHg
